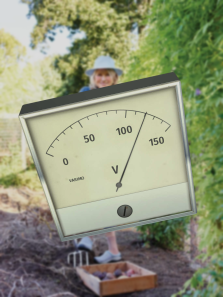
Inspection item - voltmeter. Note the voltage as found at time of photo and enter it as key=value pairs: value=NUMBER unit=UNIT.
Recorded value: value=120 unit=V
